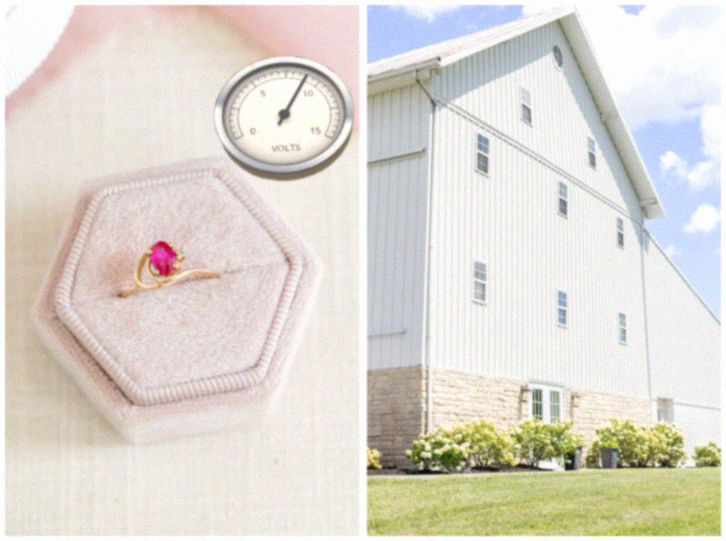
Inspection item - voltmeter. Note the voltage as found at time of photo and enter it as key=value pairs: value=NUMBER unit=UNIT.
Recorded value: value=9 unit=V
